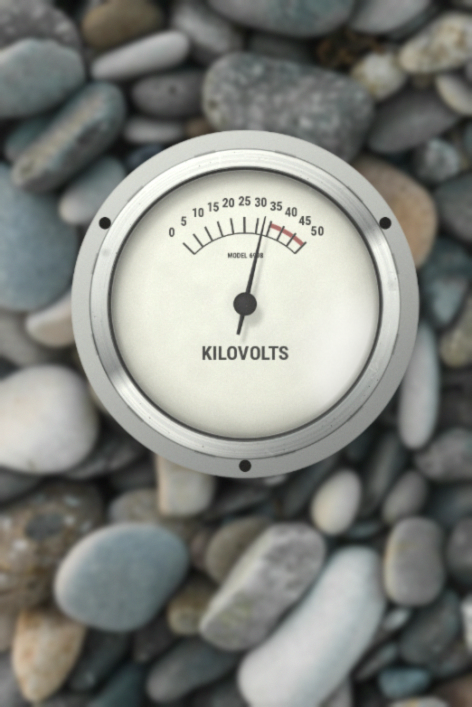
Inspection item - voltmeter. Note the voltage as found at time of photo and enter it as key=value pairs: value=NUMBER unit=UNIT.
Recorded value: value=32.5 unit=kV
